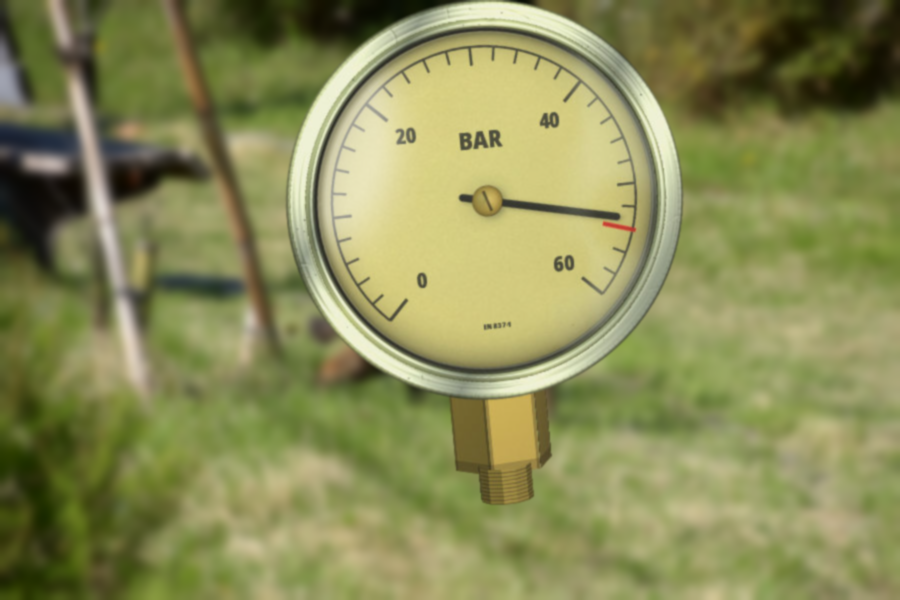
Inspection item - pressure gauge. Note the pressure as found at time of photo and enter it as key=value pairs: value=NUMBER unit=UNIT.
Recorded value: value=53 unit=bar
